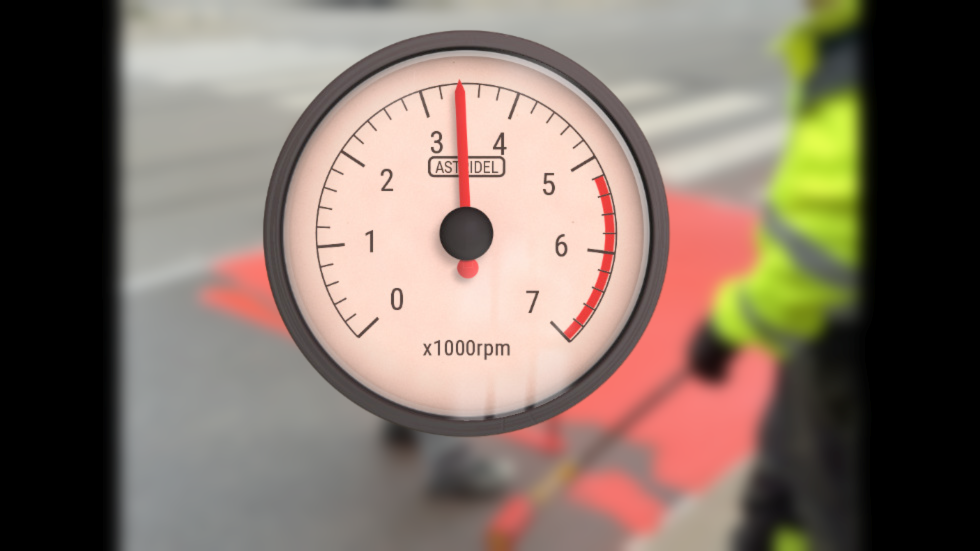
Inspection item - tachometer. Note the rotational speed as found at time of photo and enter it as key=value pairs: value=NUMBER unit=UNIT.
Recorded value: value=3400 unit=rpm
